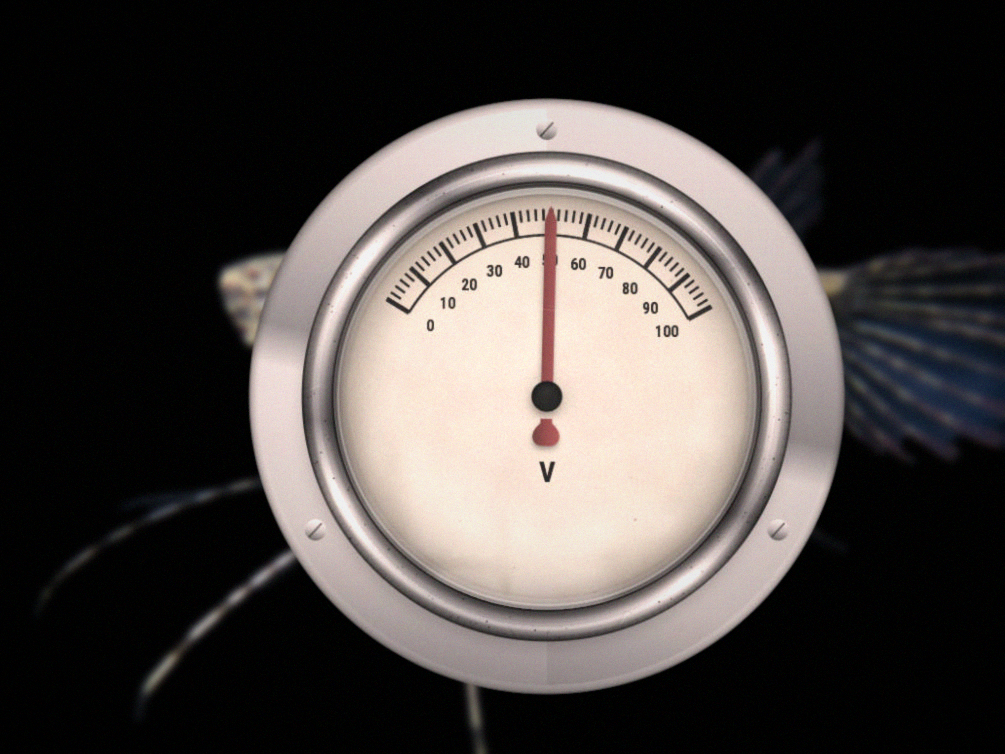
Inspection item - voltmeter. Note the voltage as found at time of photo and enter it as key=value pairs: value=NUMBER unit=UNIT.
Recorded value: value=50 unit=V
